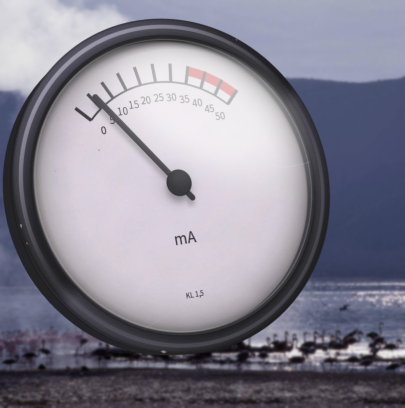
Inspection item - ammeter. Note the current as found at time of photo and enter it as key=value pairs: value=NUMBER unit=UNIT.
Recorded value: value=5 unit=mA
